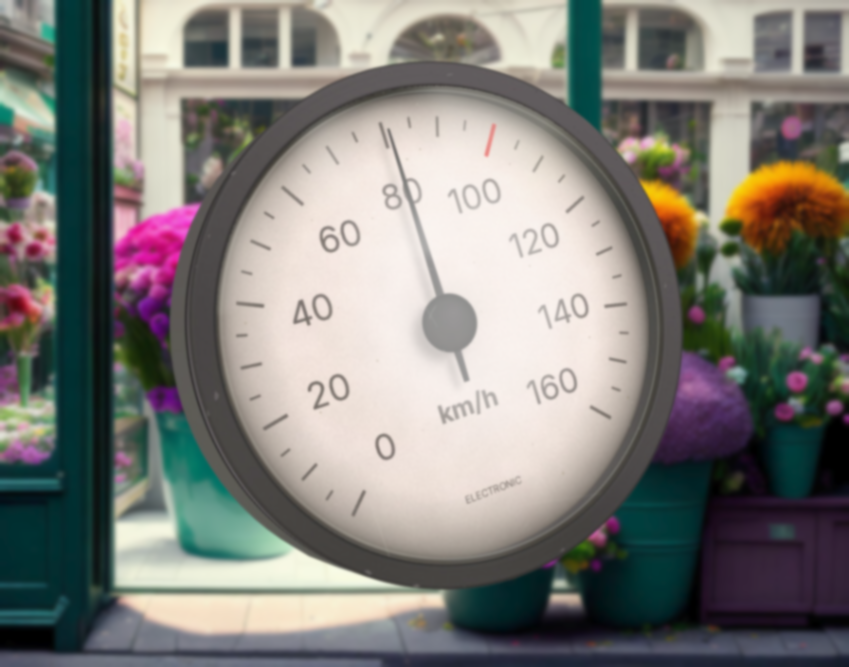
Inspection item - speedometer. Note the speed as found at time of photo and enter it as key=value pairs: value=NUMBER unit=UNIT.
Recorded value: value=80 unit=km/h
